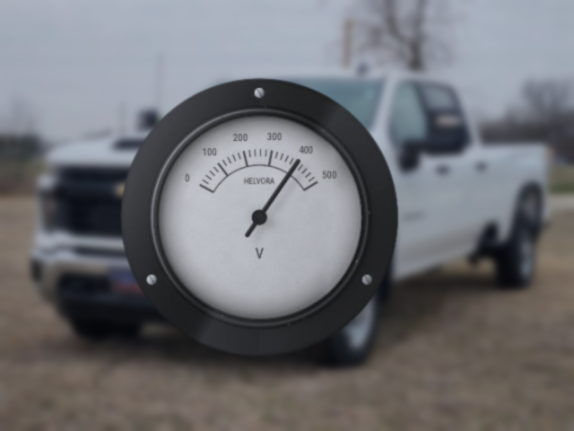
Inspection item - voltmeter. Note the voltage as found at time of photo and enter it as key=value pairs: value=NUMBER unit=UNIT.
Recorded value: value=400 unit=V
